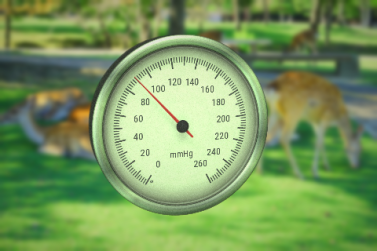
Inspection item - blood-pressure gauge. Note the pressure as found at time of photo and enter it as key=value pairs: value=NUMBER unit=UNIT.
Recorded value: value=90 unit=mmHg
